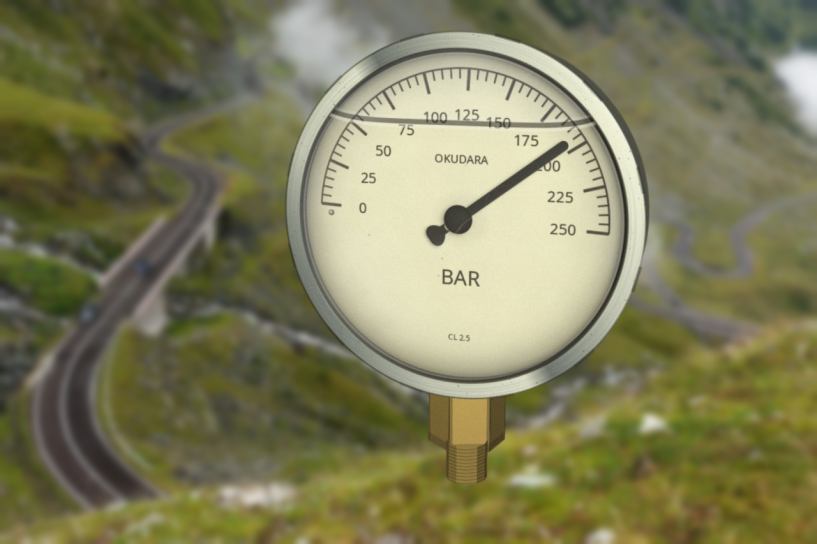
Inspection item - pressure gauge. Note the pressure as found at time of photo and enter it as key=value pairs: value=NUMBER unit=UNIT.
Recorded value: value=195 unit=bar
